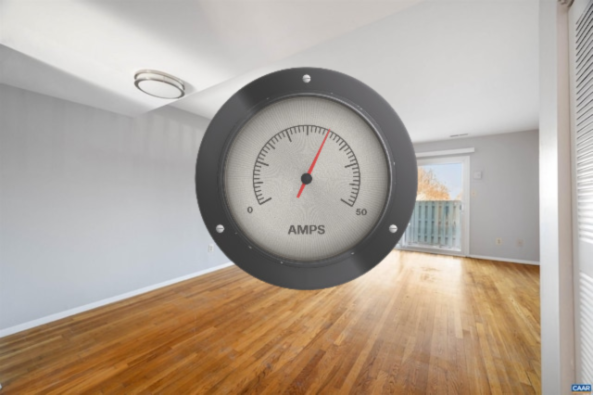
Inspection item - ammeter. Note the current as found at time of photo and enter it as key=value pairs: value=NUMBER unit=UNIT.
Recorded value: value=30 unit=A
